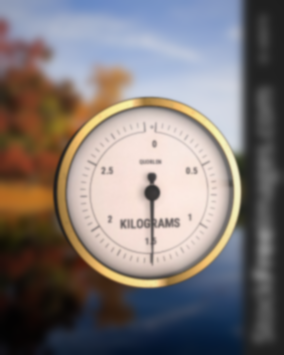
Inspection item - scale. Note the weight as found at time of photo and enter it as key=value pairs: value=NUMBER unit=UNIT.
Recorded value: value=1.5 unit=kg
